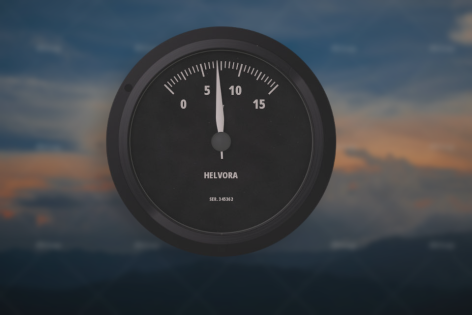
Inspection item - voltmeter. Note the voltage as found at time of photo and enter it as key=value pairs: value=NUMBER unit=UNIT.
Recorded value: value=7 unit=V
